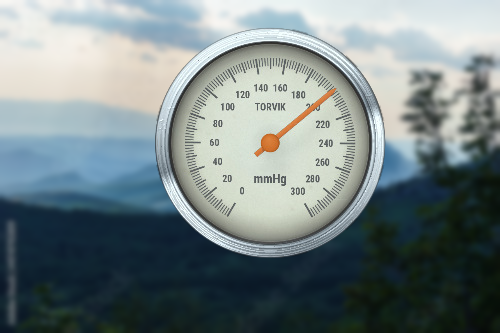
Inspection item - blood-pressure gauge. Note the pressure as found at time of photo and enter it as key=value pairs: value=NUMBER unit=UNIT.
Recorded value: value=200 unit=mmHg
